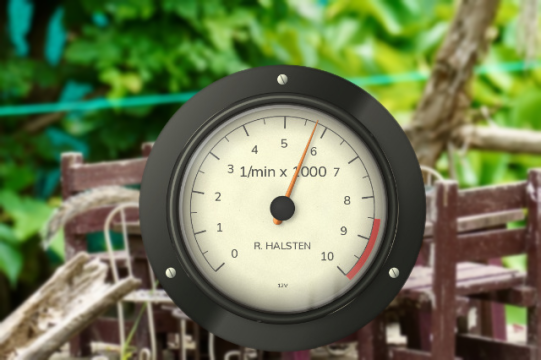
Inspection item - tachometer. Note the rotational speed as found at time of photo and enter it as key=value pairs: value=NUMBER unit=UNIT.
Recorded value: value=5750 unit=rpm
